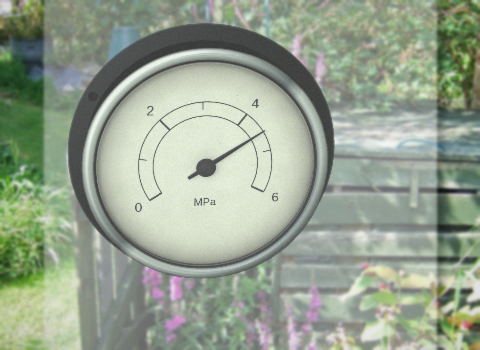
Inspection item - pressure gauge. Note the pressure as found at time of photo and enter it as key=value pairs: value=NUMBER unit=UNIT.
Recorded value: value=4.5 unit=MPa
